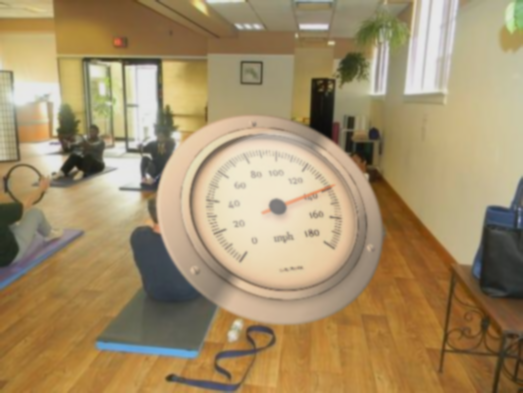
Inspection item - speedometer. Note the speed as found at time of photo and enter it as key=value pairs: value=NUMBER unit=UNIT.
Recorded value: value=140 unit=mph
